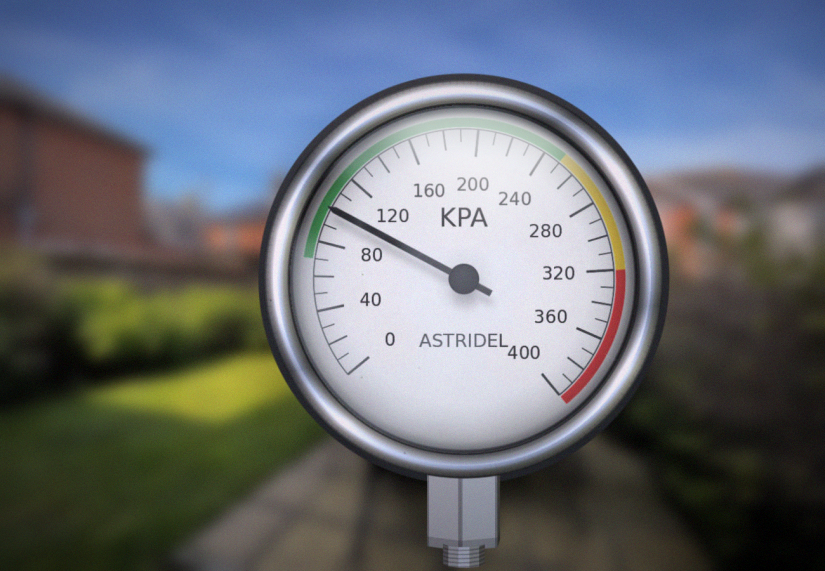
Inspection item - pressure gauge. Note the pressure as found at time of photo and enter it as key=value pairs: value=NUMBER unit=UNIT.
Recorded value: value=100 unit=kPa
